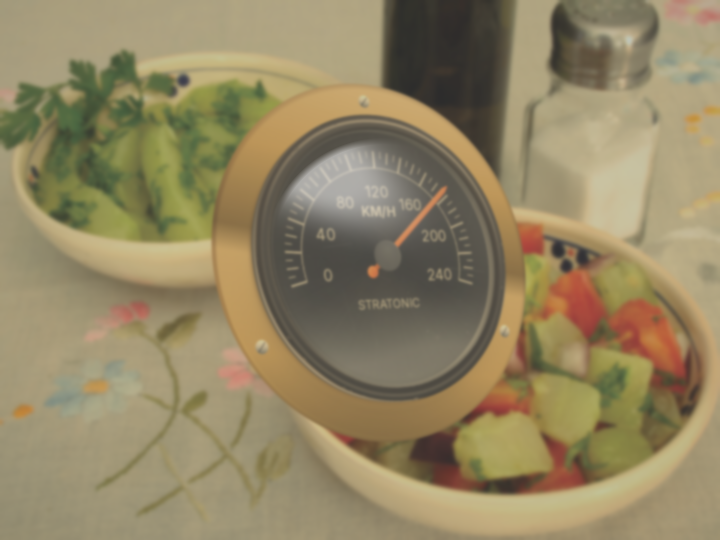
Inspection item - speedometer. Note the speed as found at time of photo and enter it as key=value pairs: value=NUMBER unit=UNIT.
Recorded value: value=175 unit=km/h
